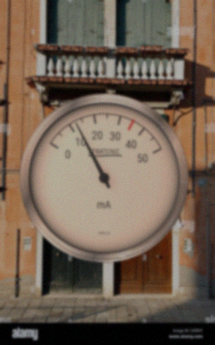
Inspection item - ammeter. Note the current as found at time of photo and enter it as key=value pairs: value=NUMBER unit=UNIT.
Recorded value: value=12.5 unit=mA
